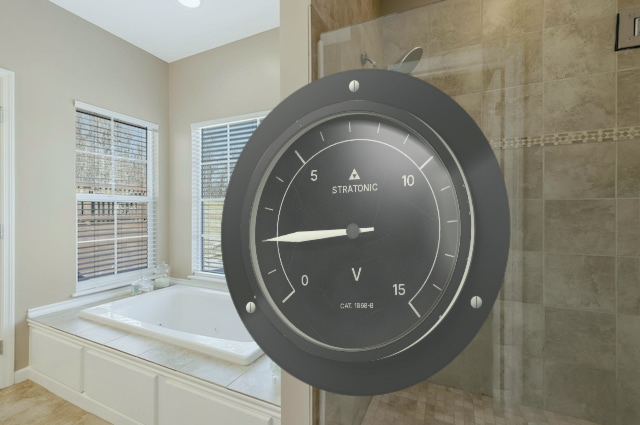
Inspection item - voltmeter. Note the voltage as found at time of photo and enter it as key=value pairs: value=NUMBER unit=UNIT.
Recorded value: value=2 unit=V
